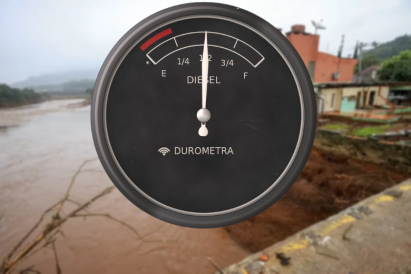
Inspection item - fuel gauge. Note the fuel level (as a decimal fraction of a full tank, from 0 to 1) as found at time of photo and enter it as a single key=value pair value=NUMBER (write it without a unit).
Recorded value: value=0.5
